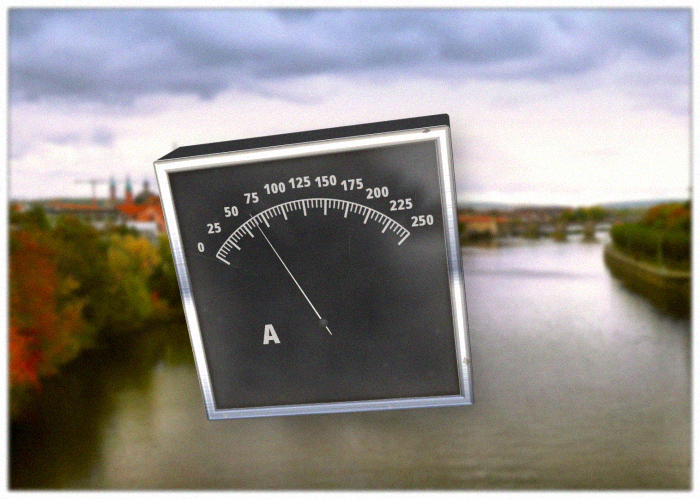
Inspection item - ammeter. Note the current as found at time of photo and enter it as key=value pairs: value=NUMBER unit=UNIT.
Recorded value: value=65 unit=A
